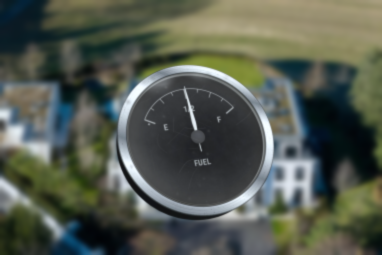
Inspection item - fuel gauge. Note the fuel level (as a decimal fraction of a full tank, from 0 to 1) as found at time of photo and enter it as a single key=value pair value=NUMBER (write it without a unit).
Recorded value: value=0.5
